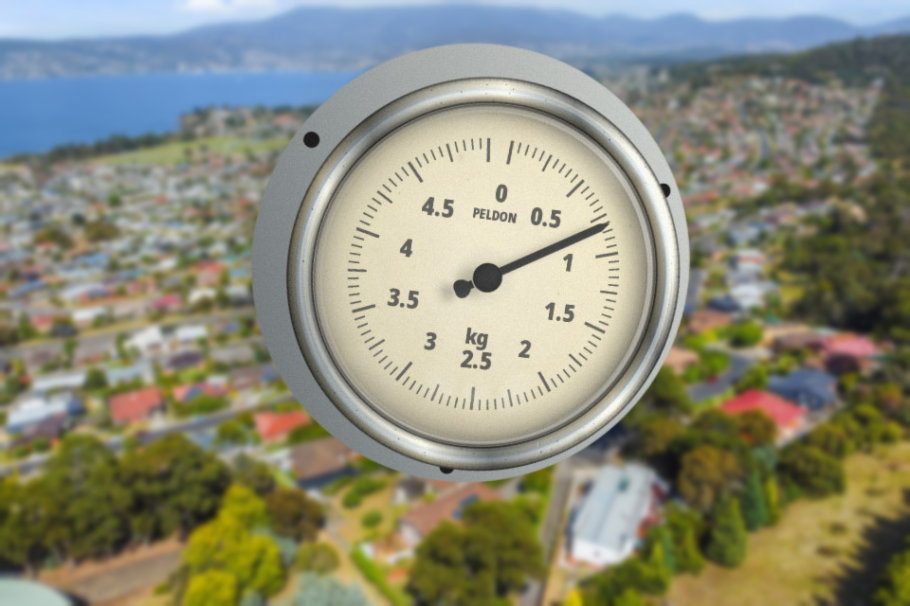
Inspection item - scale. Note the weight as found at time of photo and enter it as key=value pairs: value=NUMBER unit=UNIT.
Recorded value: value=0.8 unit=kg
